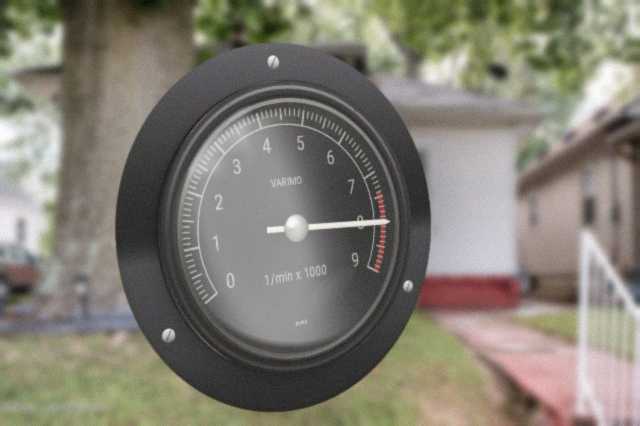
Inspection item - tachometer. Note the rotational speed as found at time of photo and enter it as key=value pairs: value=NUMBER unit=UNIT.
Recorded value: value=8000 unit=rpm
